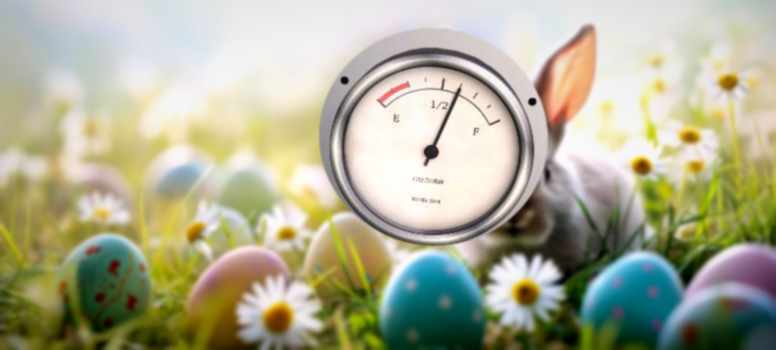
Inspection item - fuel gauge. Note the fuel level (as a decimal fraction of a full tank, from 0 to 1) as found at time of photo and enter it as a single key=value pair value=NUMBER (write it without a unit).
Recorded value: value=0.625
